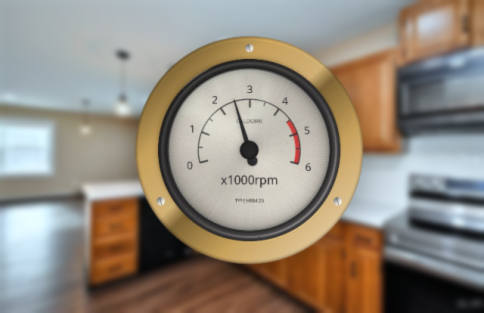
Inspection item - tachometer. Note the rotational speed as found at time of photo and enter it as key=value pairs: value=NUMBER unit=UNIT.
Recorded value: value=2500 unit=rpm
